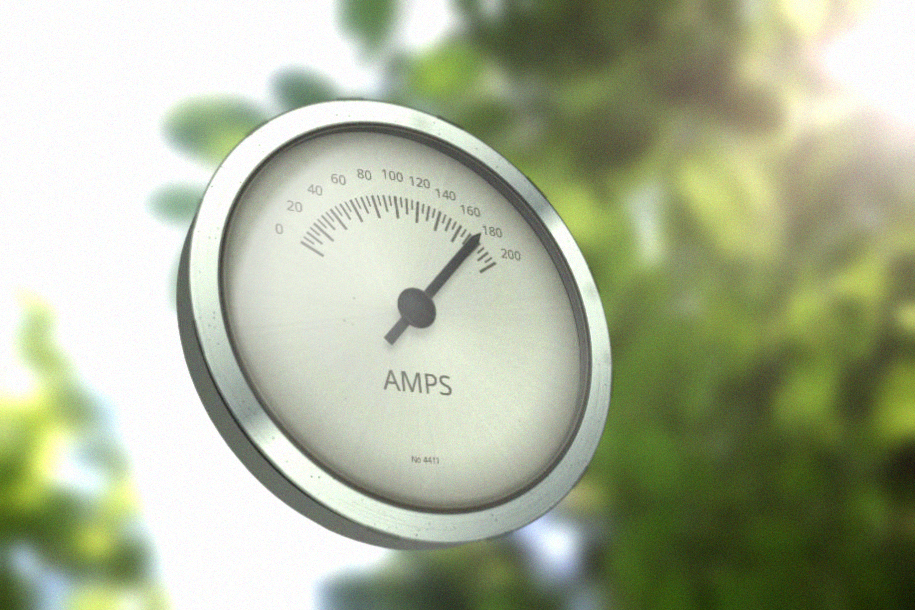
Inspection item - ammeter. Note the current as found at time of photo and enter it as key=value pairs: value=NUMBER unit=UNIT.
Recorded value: value=175 unit=A
